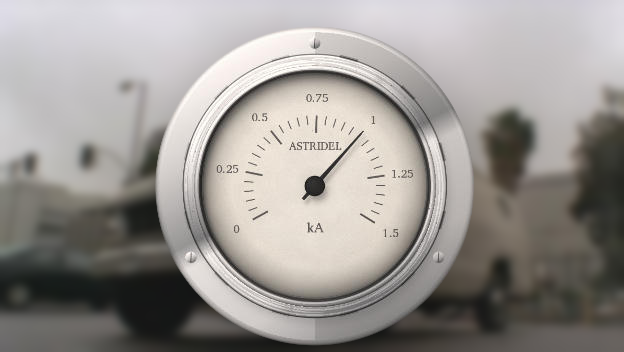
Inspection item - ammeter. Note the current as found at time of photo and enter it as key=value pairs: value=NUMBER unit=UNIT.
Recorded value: value=1 unit=kA
